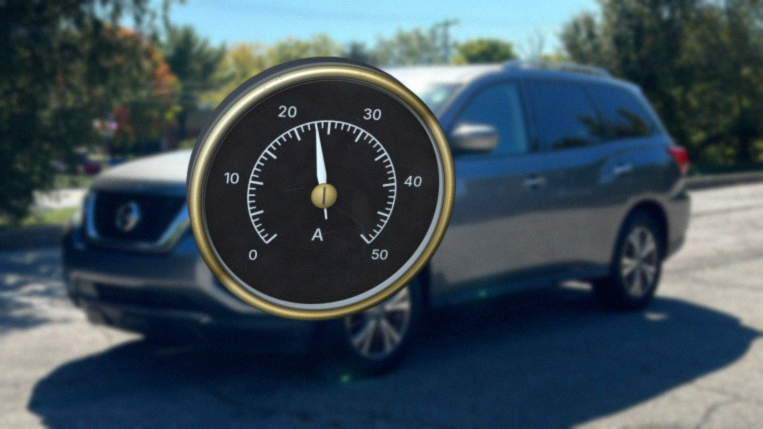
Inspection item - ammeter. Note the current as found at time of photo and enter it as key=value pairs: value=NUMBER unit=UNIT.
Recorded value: value=23 unit=A
